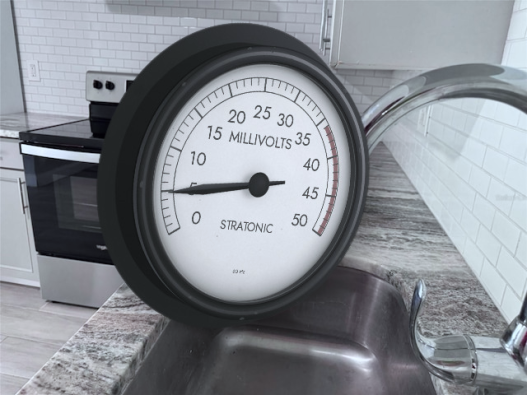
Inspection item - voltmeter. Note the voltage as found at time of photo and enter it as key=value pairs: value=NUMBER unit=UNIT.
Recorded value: value=5 unit=mV
